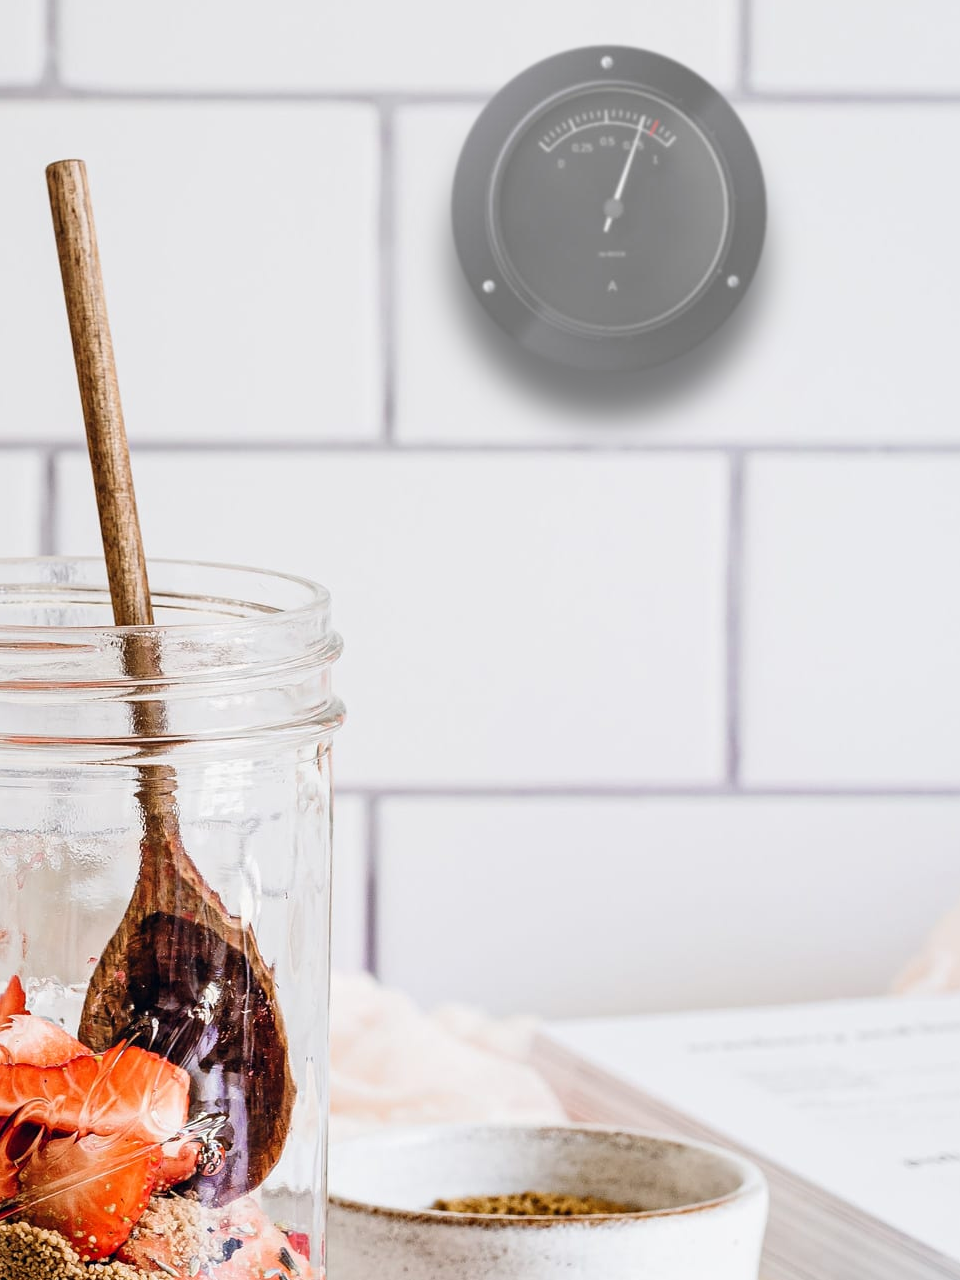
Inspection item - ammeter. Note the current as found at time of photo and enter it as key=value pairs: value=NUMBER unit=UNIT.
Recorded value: value=0.75 unit=A
